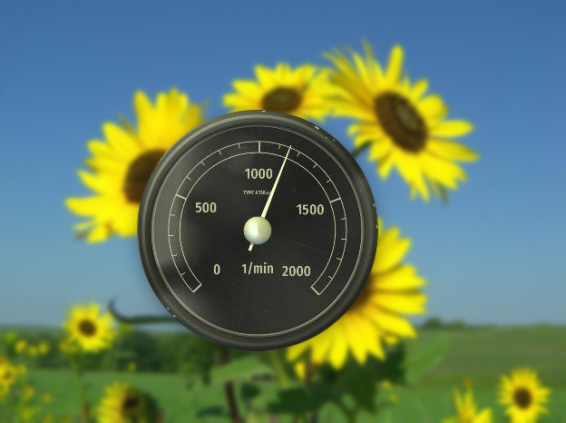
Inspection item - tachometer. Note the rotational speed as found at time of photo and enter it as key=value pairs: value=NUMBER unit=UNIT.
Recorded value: value=1150 unit=rpm
